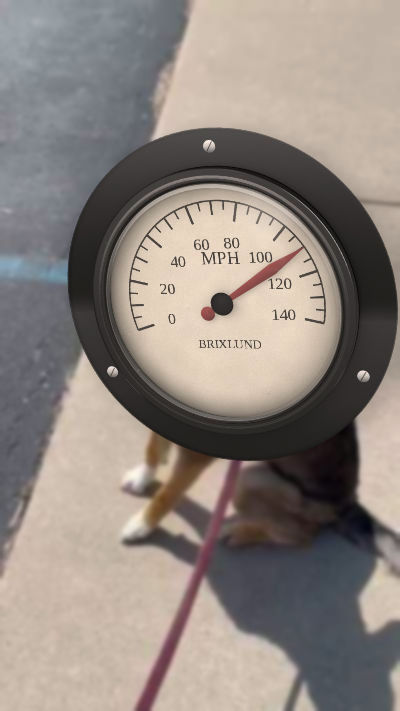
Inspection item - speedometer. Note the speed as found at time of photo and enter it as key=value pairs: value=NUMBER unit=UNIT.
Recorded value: value=110 unit=mph
